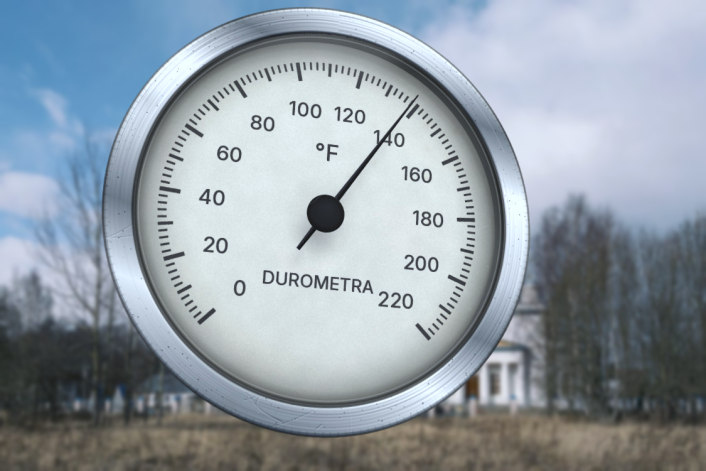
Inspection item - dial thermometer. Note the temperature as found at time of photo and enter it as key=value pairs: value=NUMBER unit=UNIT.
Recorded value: value=138 unit=°F
